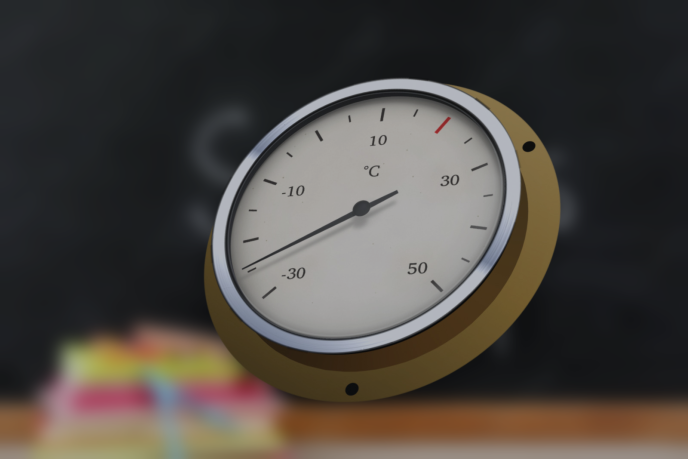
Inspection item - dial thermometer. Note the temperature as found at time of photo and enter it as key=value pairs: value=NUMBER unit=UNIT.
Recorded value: value=-25 unit=°C
